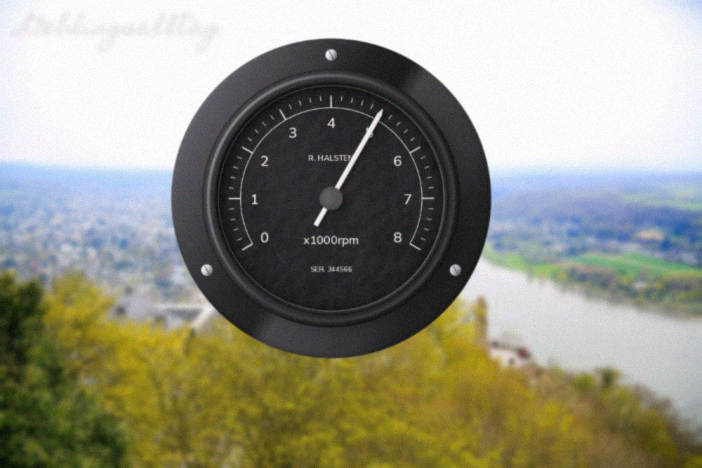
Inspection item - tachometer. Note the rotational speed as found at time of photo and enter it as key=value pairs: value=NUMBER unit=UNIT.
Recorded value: value=5000 unit=rpm
